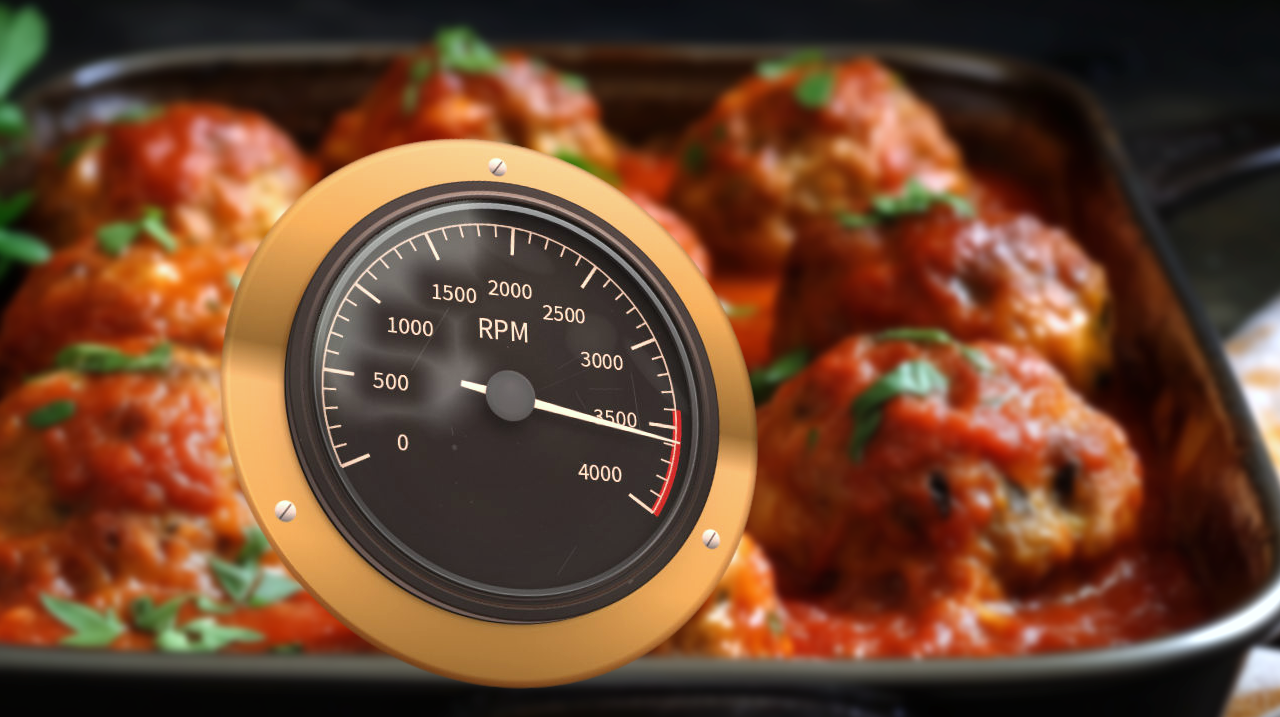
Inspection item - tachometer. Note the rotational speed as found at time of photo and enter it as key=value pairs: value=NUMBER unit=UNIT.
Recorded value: value=3600 unit=rpm
